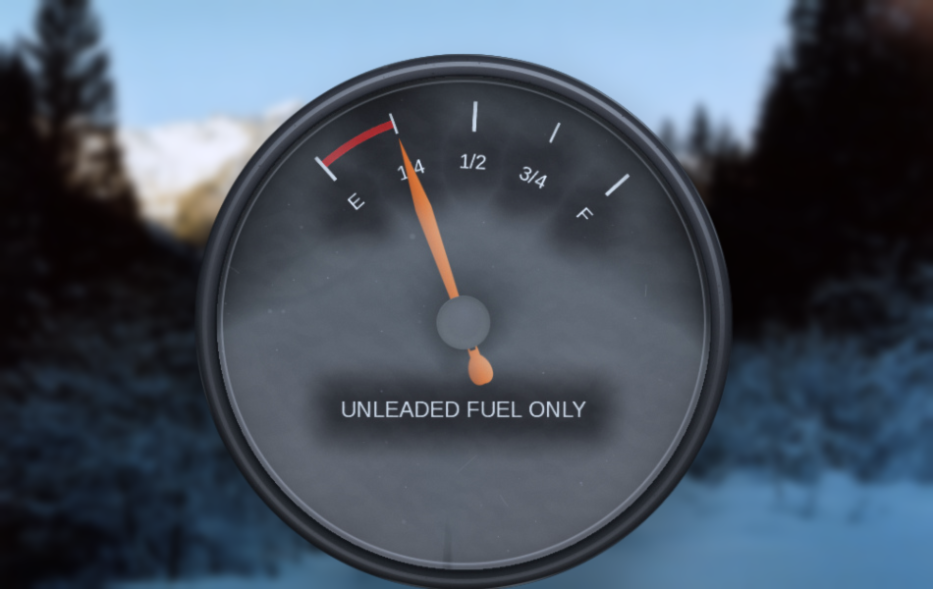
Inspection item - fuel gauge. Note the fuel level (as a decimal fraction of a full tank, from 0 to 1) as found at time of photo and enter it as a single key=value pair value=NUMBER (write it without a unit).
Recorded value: value=0.25
